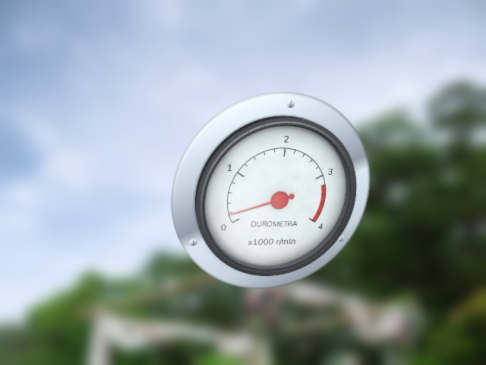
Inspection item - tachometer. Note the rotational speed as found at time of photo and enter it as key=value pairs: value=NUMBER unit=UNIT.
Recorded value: value=200 unit=rpm
